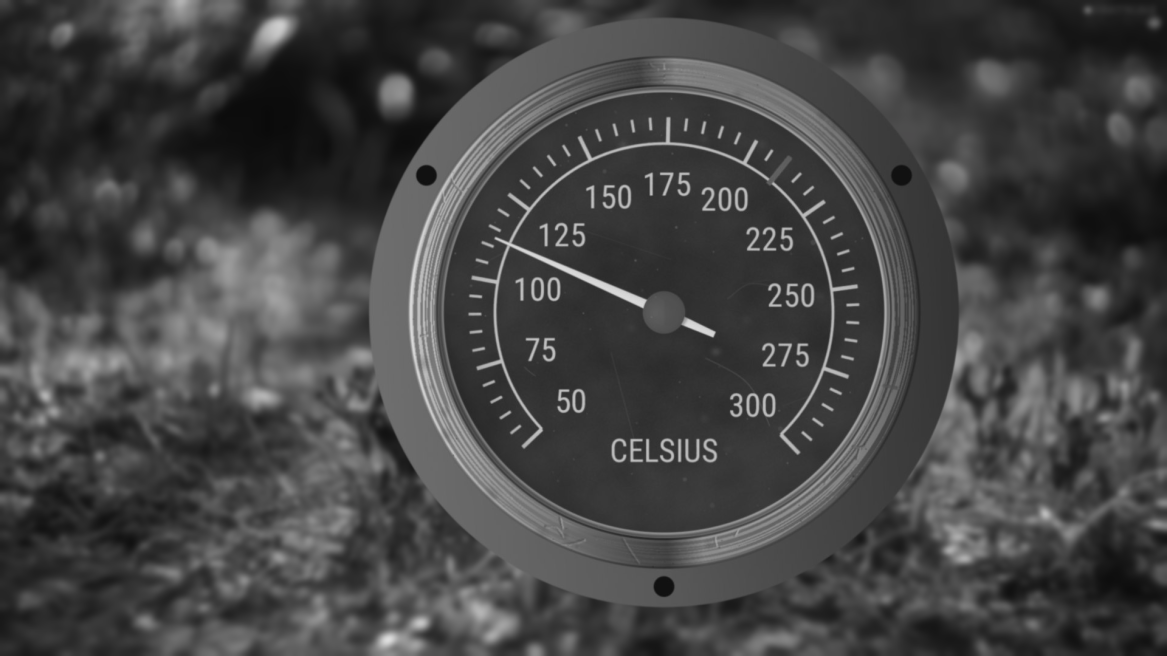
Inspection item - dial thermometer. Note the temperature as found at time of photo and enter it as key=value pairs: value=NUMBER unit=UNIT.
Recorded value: value=112.5 unit=°C
